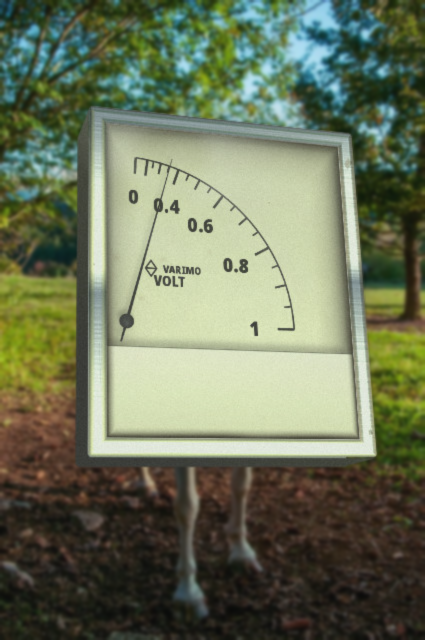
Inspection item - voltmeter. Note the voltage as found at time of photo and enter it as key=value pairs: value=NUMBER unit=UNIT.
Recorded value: value=0.35 unit=V
